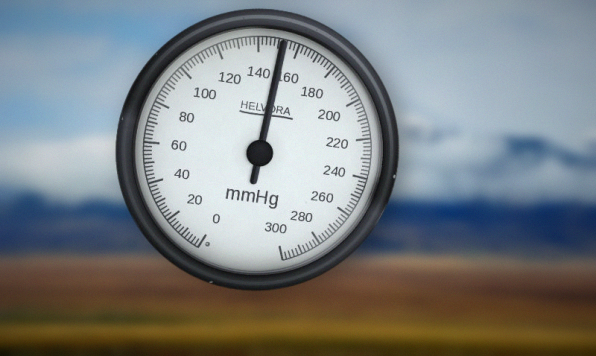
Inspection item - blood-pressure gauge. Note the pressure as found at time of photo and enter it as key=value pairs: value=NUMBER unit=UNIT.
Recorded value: value=152 unit=mmHg
